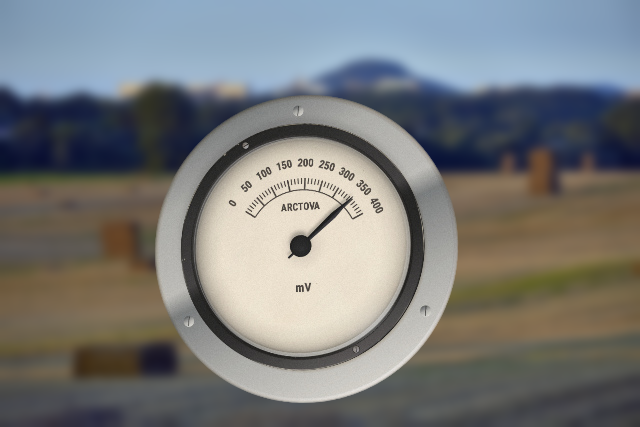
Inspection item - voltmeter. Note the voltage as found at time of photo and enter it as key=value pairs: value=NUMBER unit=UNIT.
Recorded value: value=350 unit=mV
